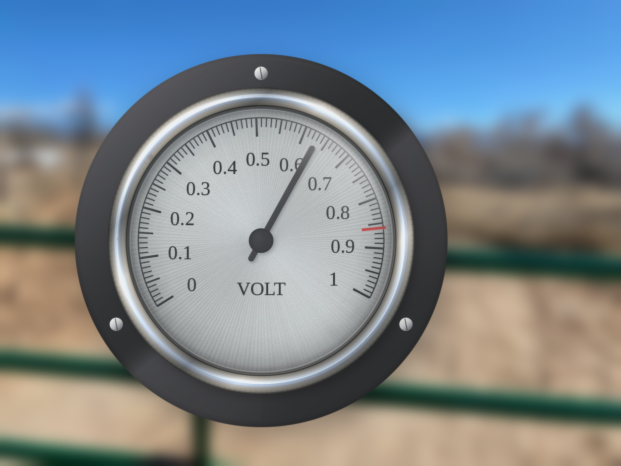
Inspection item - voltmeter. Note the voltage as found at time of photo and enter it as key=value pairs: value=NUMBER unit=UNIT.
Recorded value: value=0.63 unit=V
